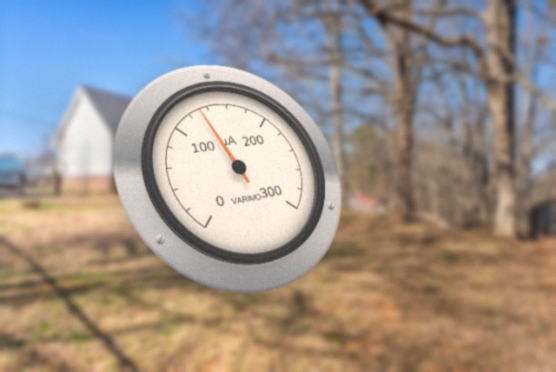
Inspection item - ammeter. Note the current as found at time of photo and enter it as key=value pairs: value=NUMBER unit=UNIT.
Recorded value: value=130 unit=µA
